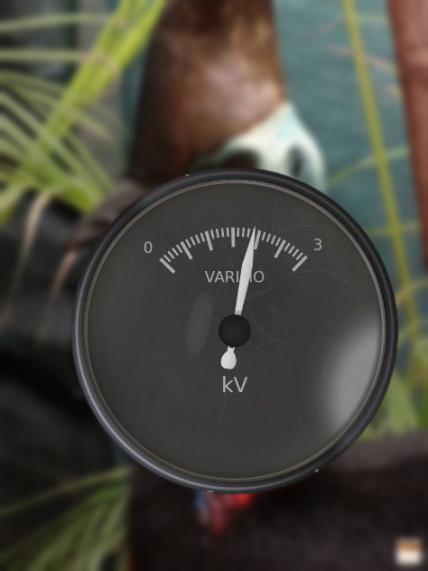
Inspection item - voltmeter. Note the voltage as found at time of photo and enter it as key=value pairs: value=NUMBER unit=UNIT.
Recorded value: value=1.9 unit=kV
